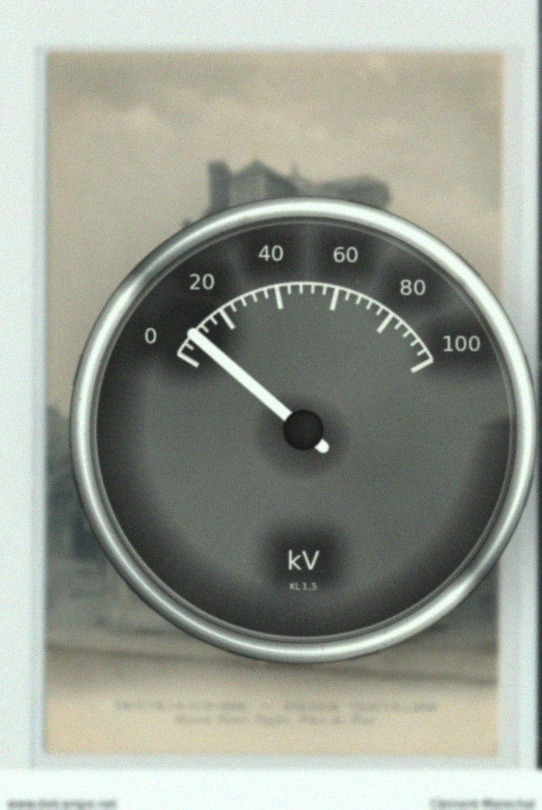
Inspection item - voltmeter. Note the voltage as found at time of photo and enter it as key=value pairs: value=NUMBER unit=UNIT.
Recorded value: value=8 unit=kV
